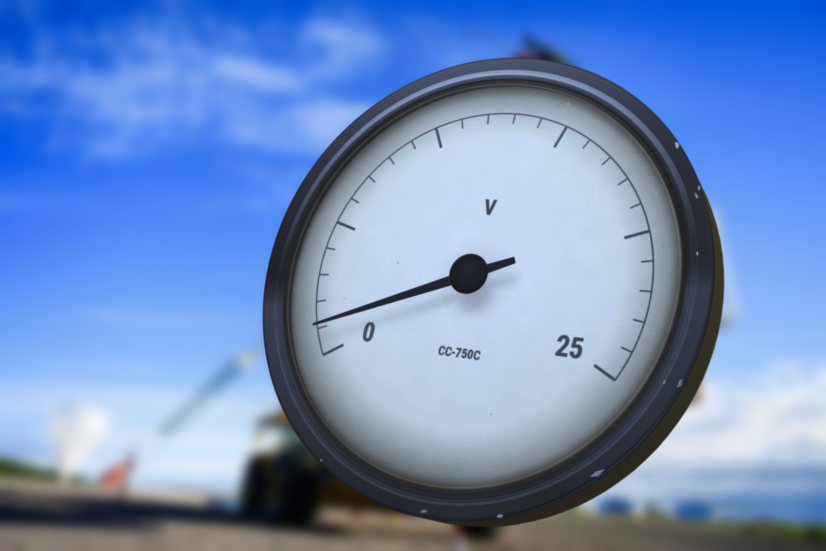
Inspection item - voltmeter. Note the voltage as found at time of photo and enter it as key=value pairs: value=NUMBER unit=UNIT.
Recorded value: value=1 unit=V
